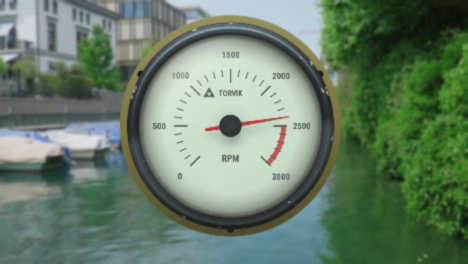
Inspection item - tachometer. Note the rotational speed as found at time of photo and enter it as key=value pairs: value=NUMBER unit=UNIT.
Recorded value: value=2400 unit=rpm
